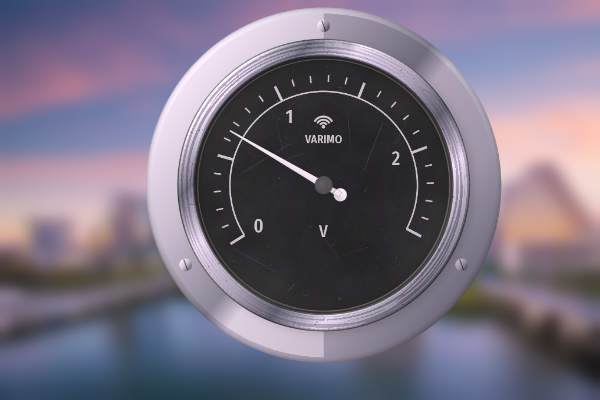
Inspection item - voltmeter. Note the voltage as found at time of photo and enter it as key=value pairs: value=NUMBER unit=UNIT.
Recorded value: value=0.65 unit=V
